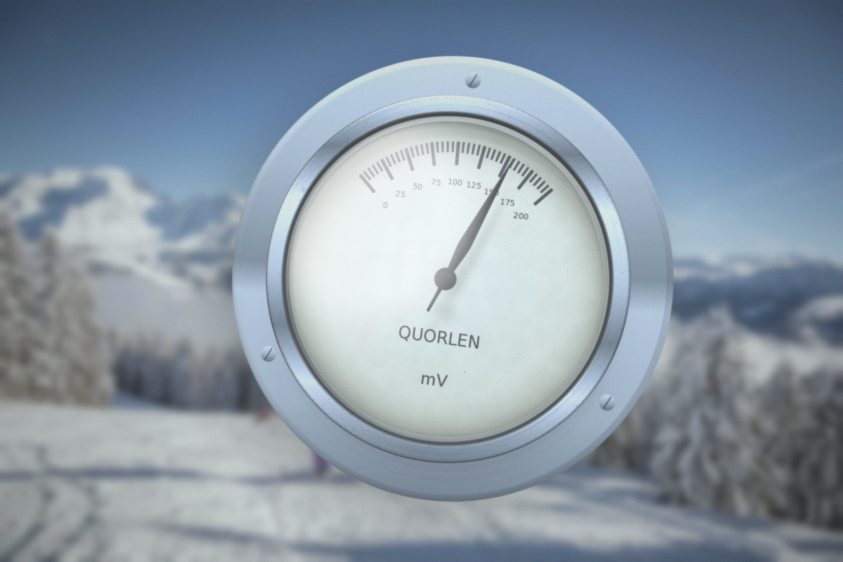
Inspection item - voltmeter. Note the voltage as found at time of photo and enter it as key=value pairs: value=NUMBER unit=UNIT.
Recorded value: value=155 unit=mV
